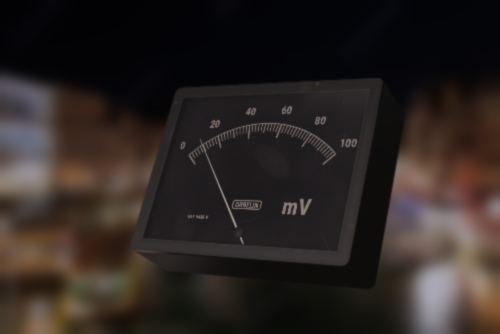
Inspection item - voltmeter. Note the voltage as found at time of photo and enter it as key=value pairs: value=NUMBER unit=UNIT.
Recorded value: value=10 unit=mV
